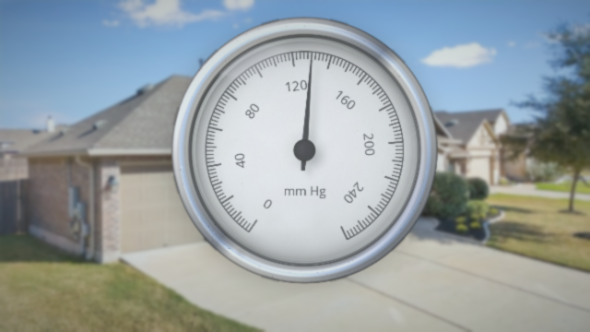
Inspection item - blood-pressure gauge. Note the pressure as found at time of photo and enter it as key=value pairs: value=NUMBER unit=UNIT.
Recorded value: value=130 unit=mmHg
